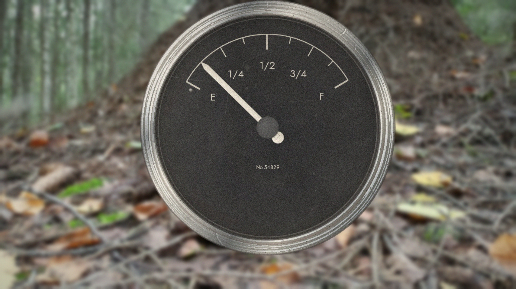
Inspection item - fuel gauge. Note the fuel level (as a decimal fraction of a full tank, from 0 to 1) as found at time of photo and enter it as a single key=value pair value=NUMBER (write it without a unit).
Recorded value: value=0.125
